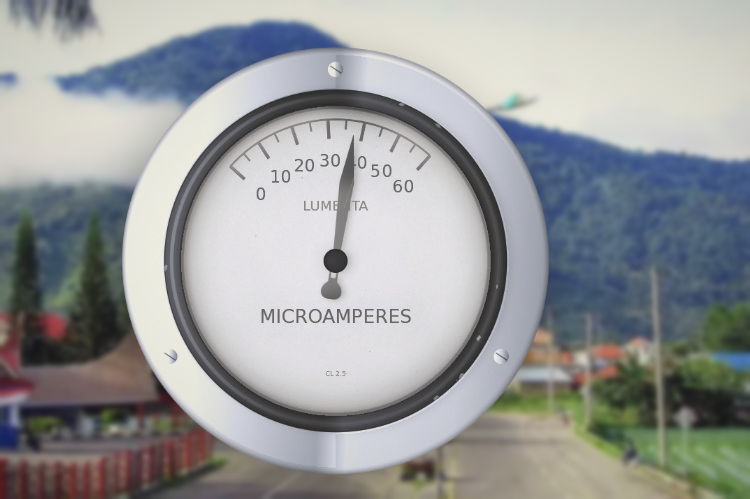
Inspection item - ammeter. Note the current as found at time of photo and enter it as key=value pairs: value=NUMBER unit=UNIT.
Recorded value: value=37.5 unit=µA
